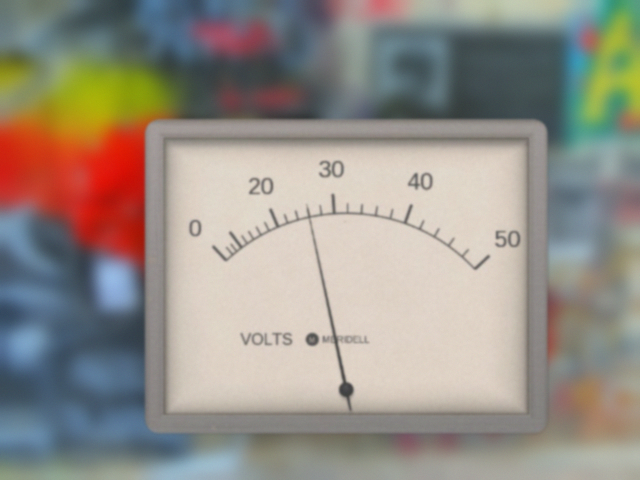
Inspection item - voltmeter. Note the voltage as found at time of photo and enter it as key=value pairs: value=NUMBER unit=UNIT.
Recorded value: value=26 unit=V
